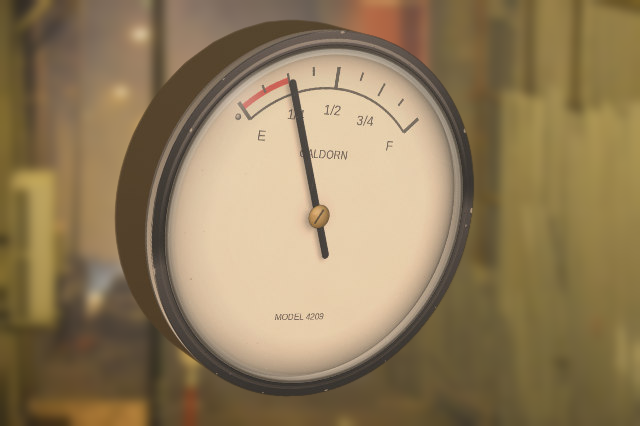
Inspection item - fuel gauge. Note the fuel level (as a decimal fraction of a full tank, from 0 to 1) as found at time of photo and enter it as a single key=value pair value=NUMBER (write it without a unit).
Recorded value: value=0.25
